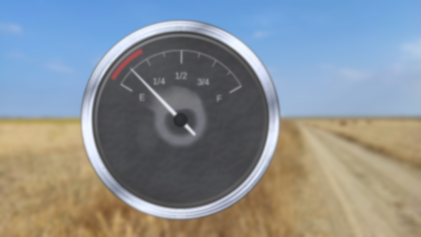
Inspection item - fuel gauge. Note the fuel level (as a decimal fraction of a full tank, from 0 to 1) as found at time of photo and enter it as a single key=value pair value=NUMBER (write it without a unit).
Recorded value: value=0.125
